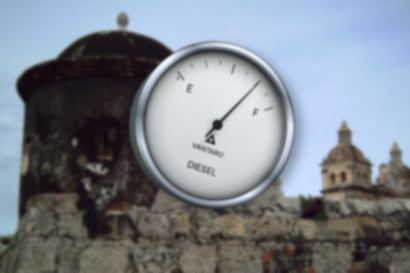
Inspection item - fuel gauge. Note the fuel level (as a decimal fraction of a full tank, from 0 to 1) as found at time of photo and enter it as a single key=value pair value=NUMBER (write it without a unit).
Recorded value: value=0.75
